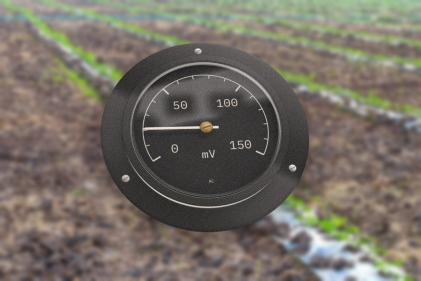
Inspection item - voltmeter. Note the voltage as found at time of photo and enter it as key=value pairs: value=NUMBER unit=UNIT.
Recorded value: value=20 unit=mV
